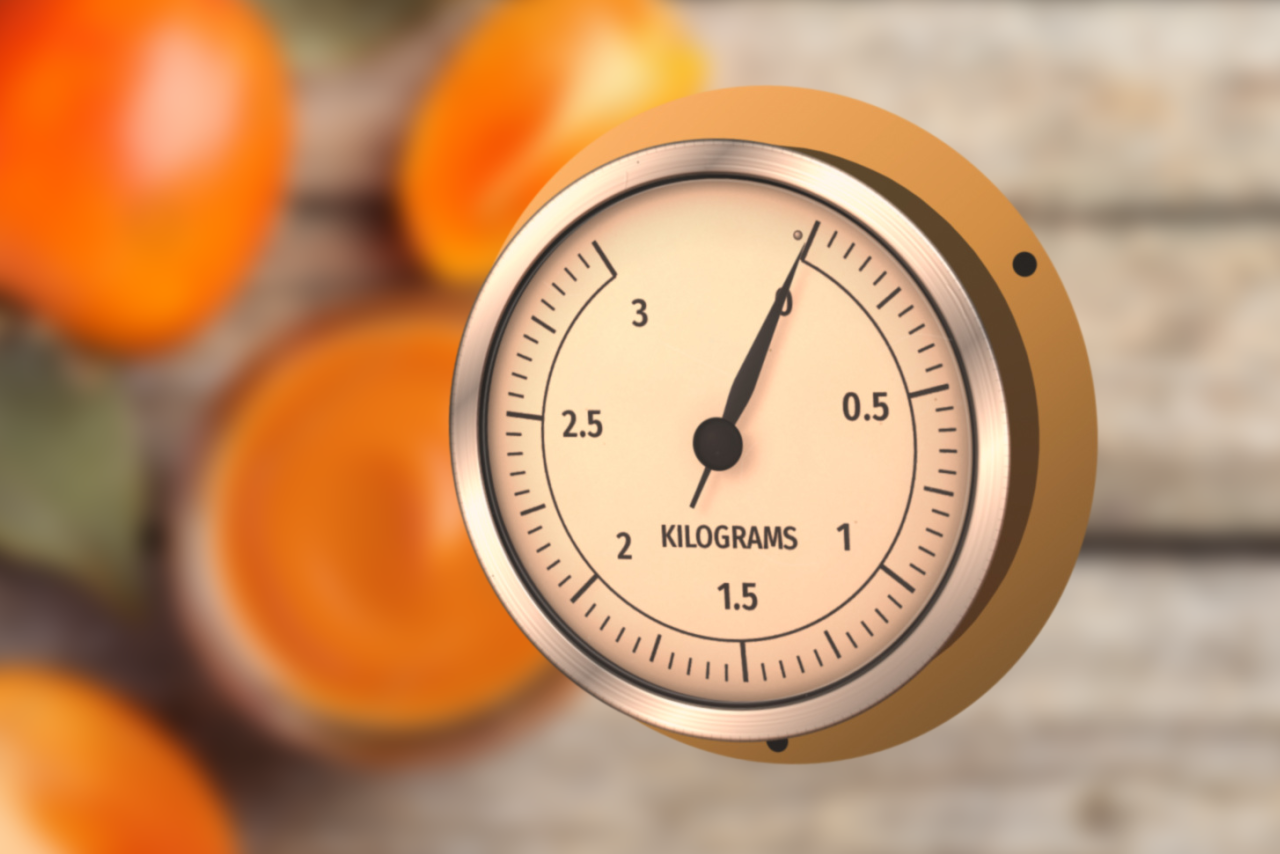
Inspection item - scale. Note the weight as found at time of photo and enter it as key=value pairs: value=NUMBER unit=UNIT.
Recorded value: value=0 unit=kg
